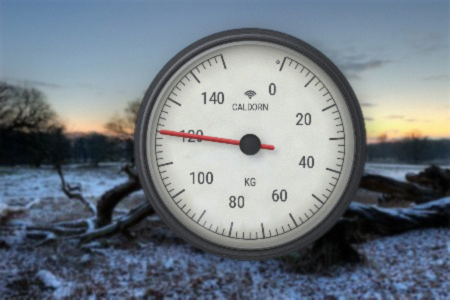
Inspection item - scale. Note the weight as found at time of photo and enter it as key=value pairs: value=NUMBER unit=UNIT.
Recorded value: value=120 unit=kg
